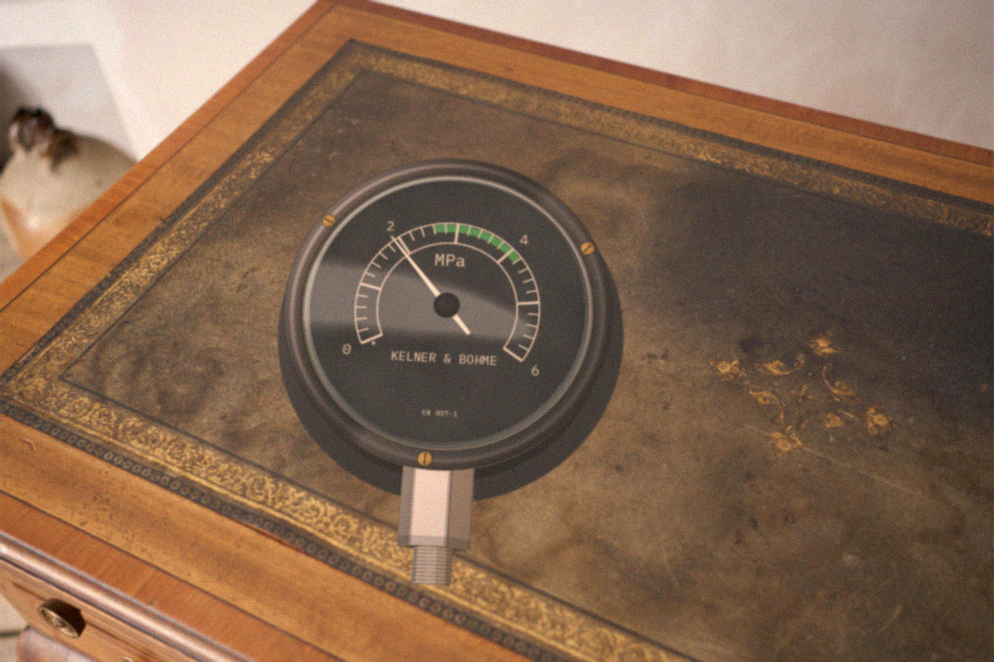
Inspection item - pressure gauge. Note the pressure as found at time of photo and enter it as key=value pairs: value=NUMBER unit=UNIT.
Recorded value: value=1.9 unit=MPa
